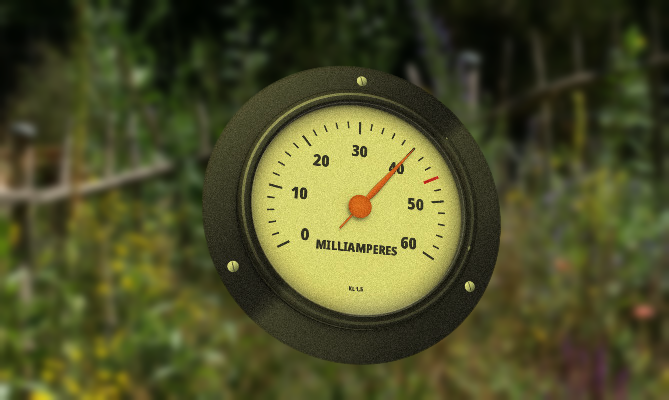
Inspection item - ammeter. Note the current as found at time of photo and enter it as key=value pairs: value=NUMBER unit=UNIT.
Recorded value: value=40 unit=mA
